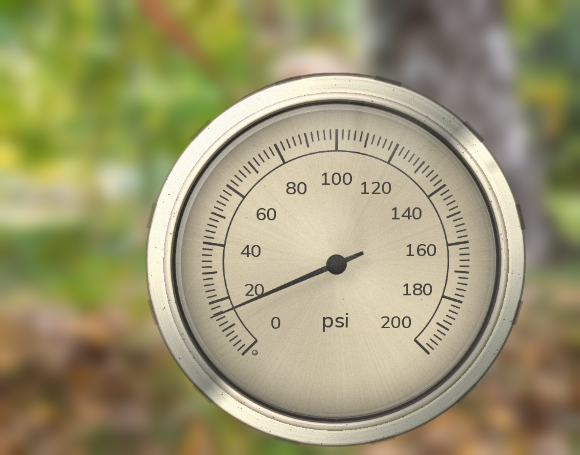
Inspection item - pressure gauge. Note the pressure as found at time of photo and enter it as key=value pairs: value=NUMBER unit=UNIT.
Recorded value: value=16 unit=psi
